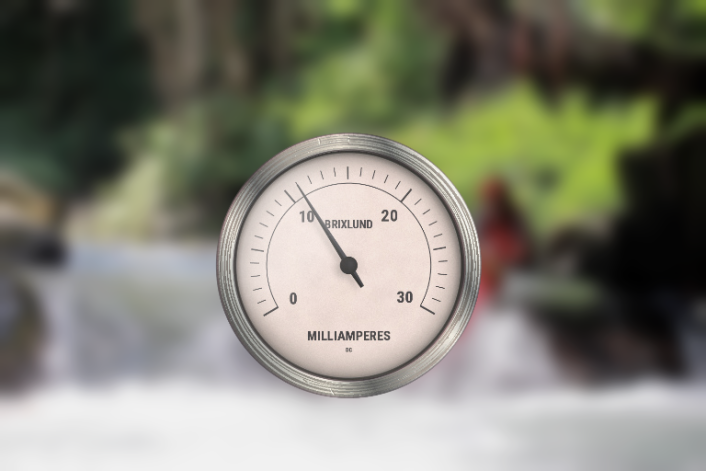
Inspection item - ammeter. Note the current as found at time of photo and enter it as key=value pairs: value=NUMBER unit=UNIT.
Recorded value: value=11 unit=mA
